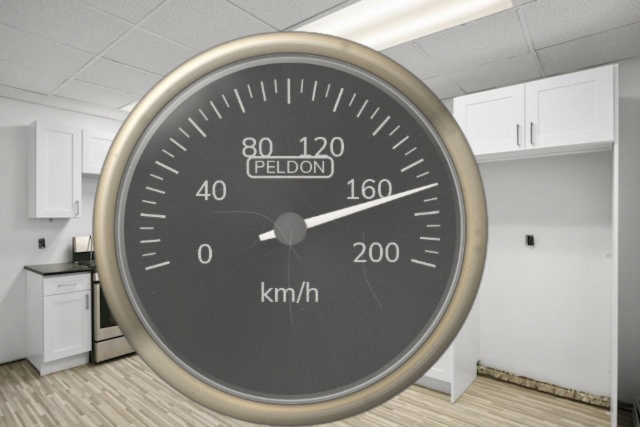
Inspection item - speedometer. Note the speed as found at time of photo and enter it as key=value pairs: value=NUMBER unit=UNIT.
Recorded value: value=170 unit=km/h
